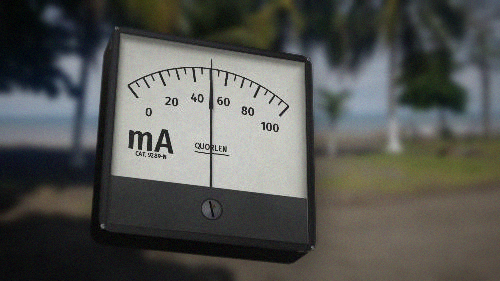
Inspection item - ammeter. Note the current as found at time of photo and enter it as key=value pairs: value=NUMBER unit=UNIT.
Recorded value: value=50 unit=mA
